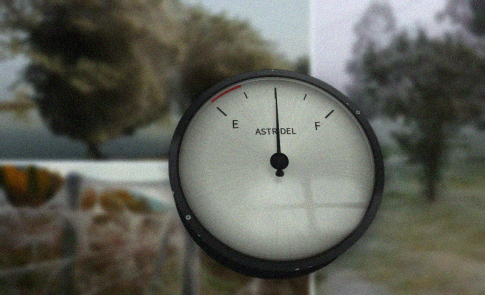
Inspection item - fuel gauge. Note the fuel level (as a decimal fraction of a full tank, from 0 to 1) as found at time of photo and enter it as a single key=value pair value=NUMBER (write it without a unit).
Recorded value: value=0.5
